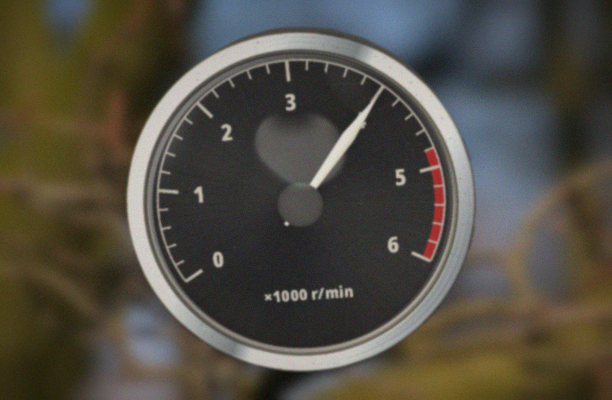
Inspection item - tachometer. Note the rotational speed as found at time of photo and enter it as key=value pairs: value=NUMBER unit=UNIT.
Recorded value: value=4000 unit=rpm
